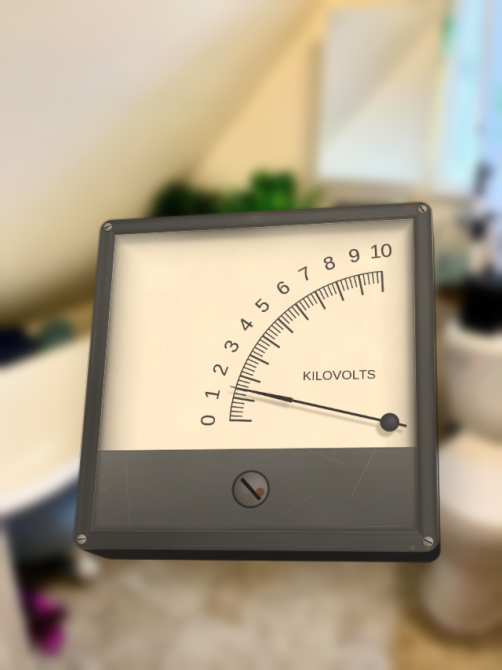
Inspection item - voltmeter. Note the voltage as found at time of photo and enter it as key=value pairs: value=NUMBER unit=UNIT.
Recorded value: value=1.4 unit=kV
